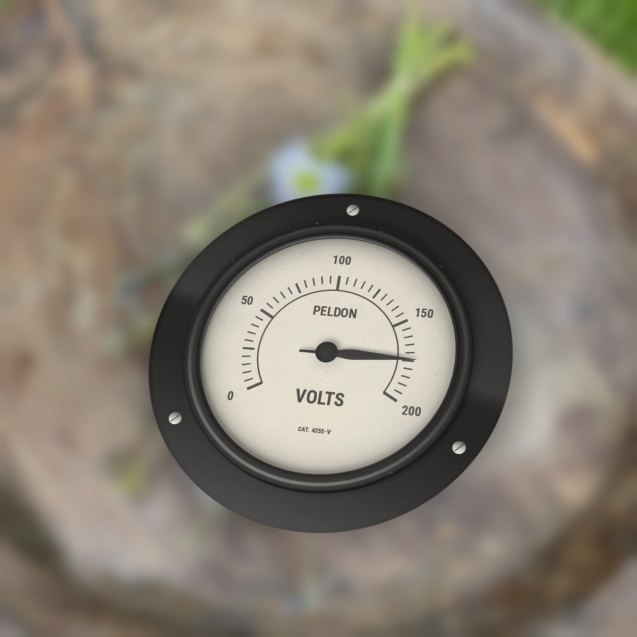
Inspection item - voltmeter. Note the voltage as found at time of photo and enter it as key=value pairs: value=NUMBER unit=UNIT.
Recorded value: value=175 unit=V
